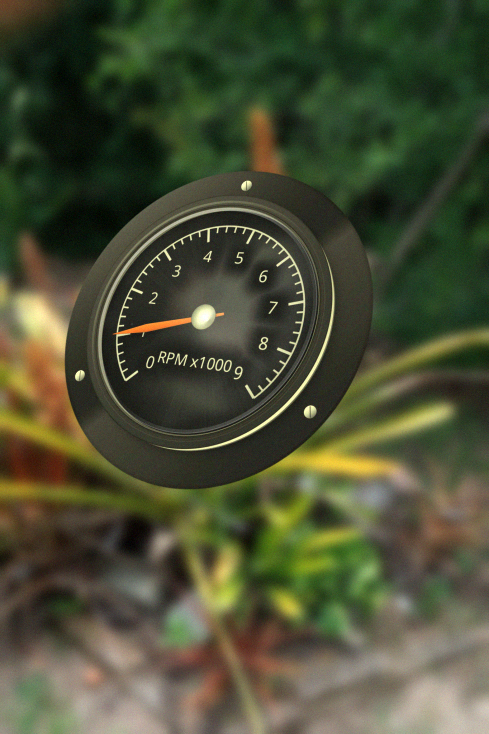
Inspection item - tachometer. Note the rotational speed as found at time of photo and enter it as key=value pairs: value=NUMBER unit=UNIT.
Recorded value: value=1000 unit=rpm
